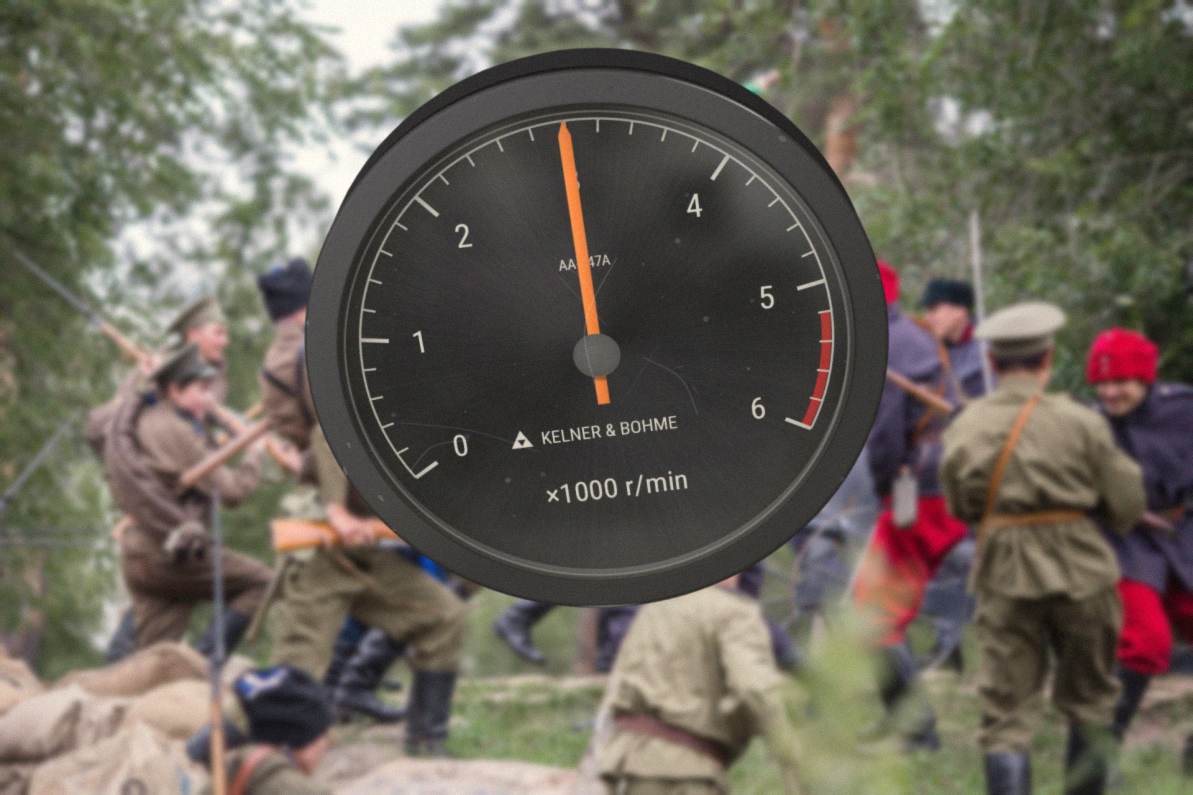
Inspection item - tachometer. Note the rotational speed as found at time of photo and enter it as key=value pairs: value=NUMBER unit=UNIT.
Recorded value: value=3000 unit=rpm
